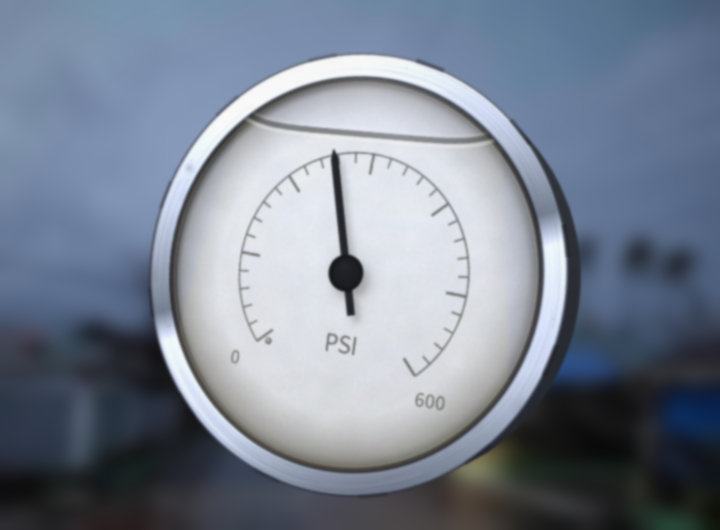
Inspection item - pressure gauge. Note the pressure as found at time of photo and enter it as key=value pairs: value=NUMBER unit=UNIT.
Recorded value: value=260 unit=psi
